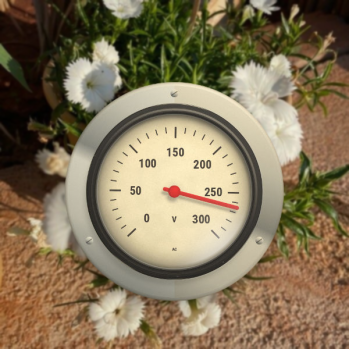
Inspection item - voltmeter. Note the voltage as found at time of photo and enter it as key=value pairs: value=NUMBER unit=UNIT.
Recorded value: value=265 unit=V
